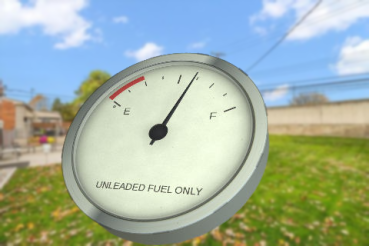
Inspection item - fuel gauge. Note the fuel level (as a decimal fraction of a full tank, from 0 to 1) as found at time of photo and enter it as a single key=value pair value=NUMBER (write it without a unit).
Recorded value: value=0.625
